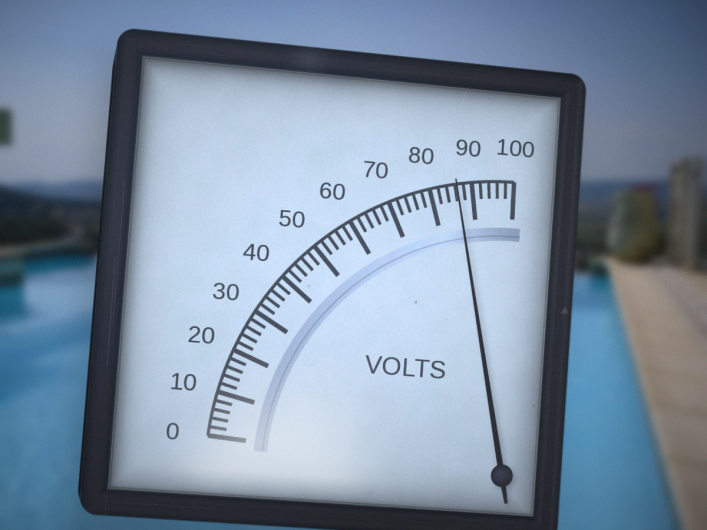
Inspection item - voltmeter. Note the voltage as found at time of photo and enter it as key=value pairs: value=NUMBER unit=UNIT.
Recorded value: value=86 unit=V
